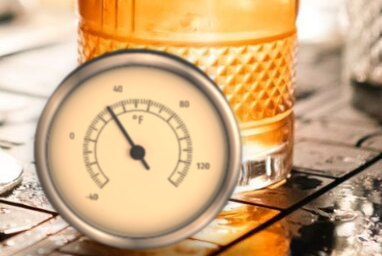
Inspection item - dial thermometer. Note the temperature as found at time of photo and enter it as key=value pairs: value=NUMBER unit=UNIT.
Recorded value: value=30 unit=°F
